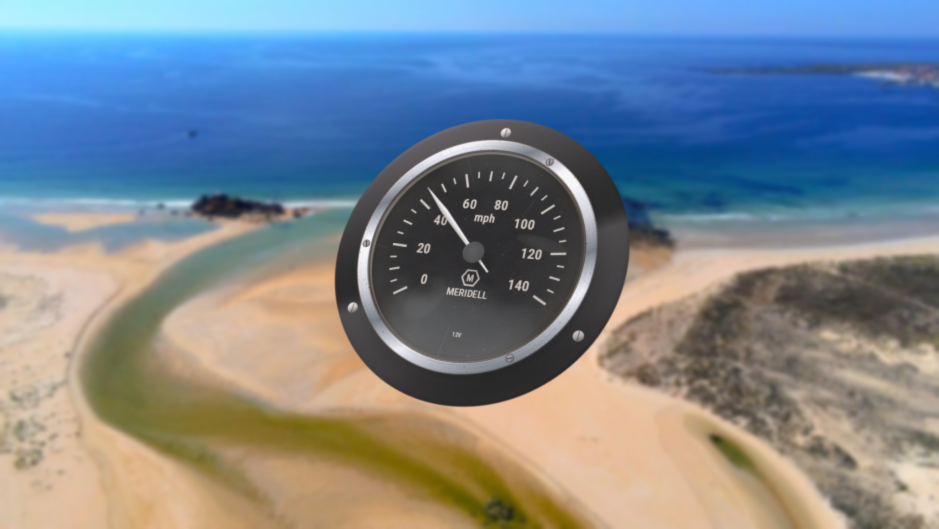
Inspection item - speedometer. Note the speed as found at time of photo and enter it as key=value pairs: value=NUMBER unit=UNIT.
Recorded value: value=45 unit=mph
